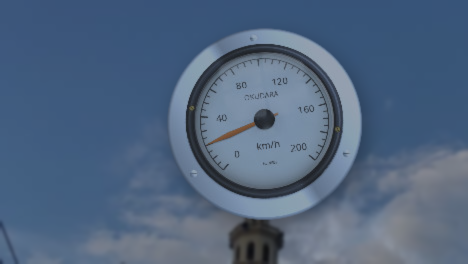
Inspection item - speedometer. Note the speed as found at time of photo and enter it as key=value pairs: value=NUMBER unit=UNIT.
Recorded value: value=20 unit=km/h
